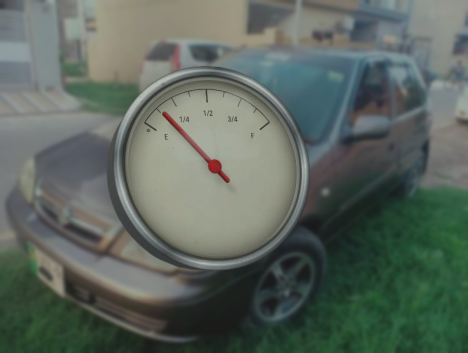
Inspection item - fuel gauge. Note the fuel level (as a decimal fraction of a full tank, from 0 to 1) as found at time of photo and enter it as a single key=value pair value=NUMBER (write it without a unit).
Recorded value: value=0.125
